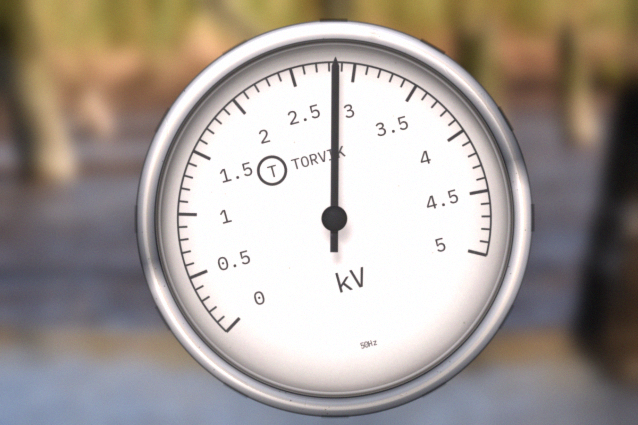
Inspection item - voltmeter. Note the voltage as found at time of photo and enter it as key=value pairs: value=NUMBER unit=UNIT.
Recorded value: value=2.85 unit=kV
